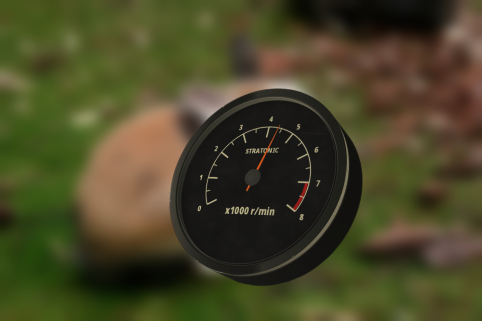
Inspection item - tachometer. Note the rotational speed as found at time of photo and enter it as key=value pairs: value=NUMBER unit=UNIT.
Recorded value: value=4500 unit=rpm
